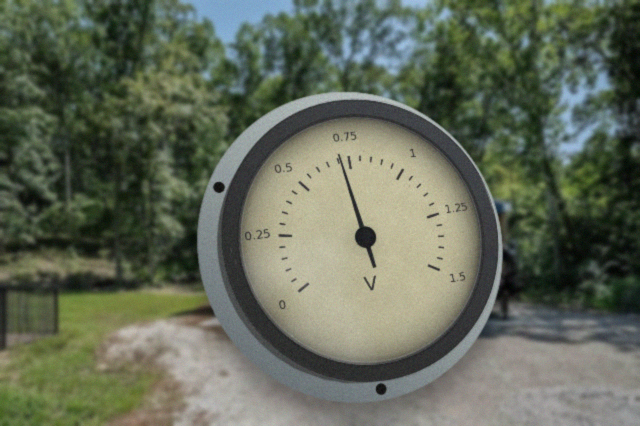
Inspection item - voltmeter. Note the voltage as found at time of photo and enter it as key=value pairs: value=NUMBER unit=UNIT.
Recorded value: value=0.7 unit=V
